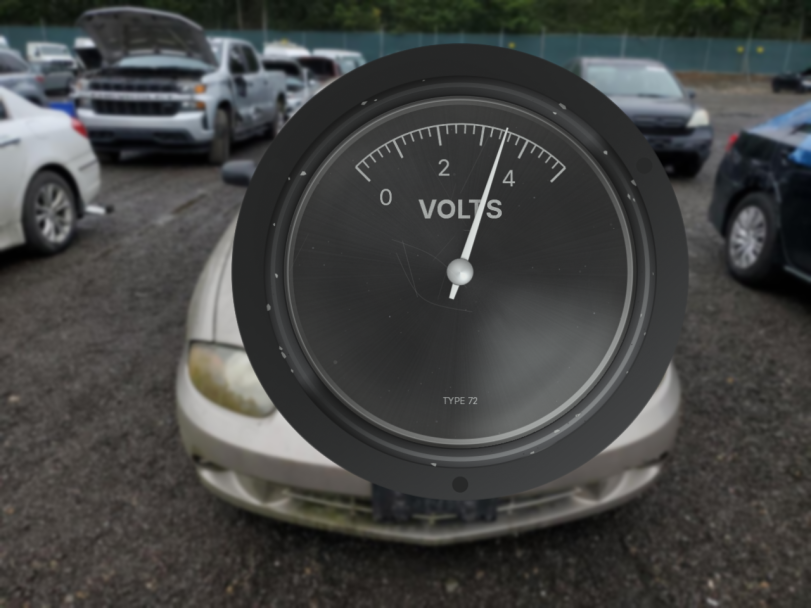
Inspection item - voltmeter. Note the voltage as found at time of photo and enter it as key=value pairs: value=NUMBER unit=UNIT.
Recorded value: value=3.5 unit=V
